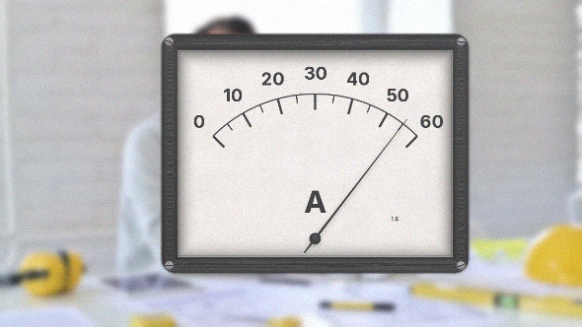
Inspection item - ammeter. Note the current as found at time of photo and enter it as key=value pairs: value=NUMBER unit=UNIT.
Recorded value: value=55 unit=A
